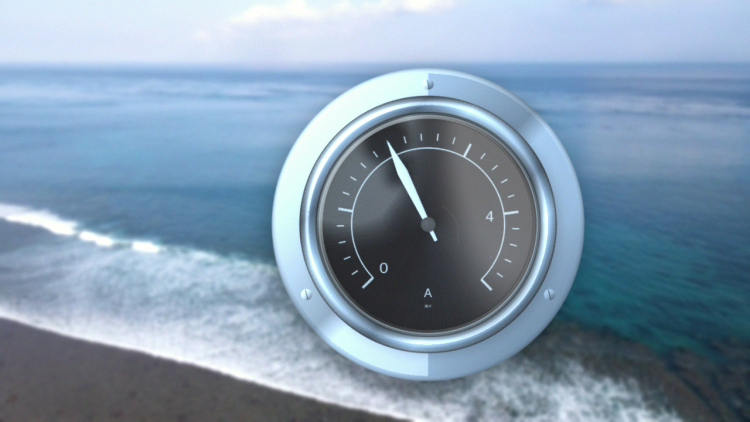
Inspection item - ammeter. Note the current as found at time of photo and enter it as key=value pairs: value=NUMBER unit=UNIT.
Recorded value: value=2 unit=A
